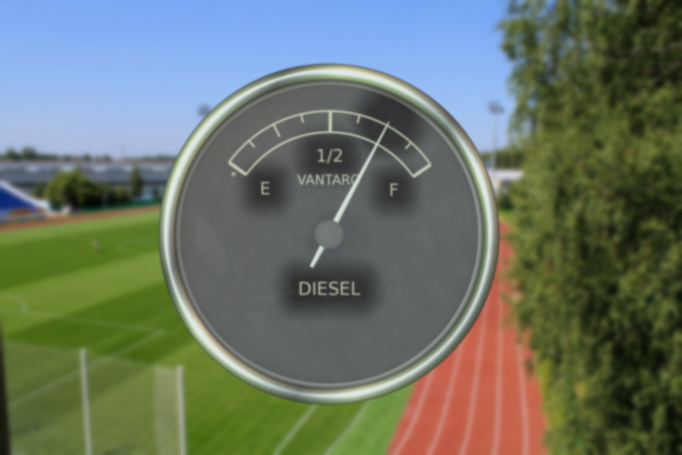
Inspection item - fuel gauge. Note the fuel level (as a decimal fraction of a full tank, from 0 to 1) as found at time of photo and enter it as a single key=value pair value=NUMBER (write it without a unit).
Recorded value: value=0.75
